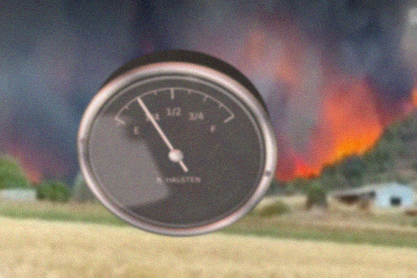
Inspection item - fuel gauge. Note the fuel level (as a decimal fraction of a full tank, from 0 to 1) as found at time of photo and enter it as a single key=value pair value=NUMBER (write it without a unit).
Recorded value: value=0.25
